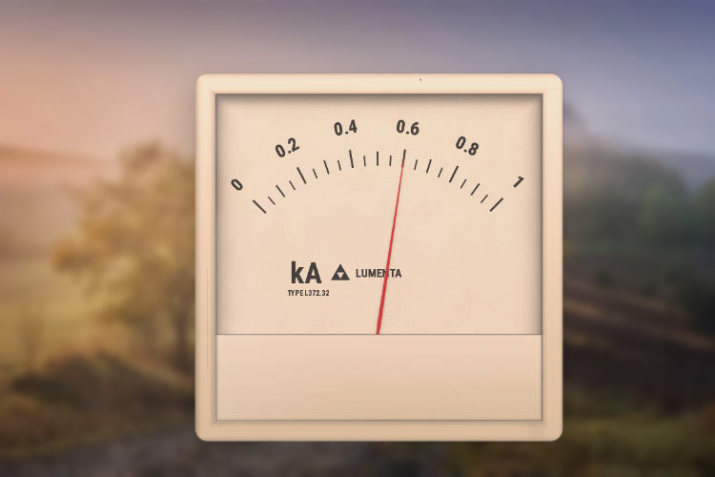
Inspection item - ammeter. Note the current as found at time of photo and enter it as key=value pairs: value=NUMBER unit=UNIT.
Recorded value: value=0.6 unit=kA
